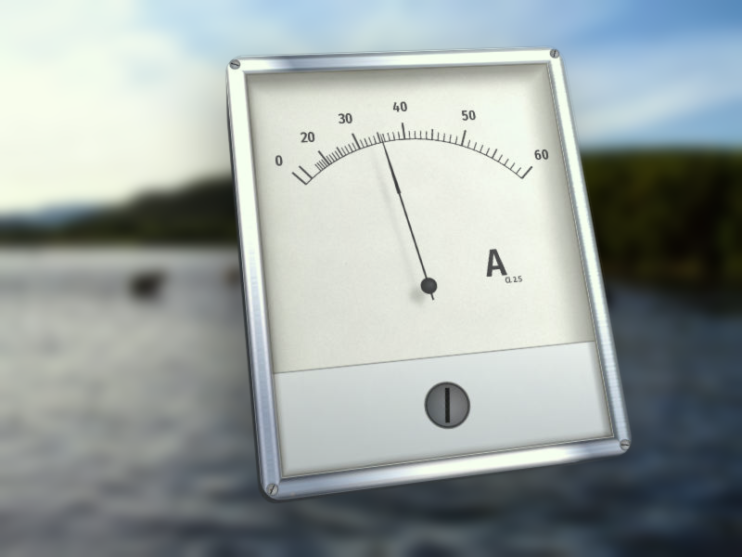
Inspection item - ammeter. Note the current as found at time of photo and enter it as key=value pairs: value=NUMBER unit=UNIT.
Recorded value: value=35 unit=A
